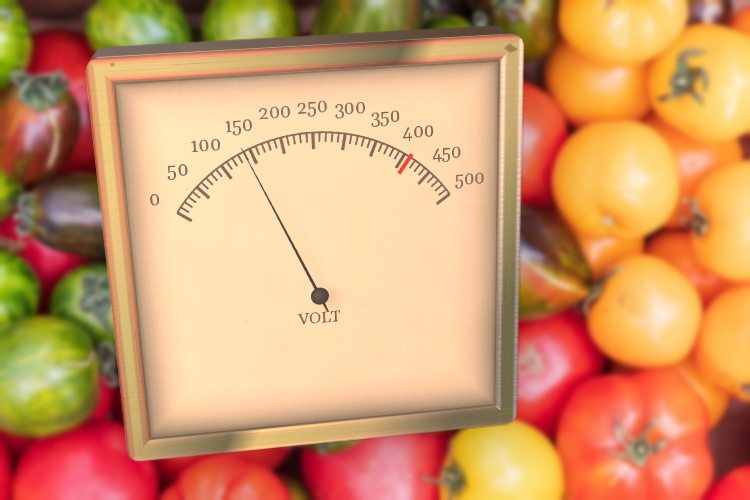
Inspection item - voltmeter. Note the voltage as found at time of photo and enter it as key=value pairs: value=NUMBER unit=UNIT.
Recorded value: value=140 unit=V
